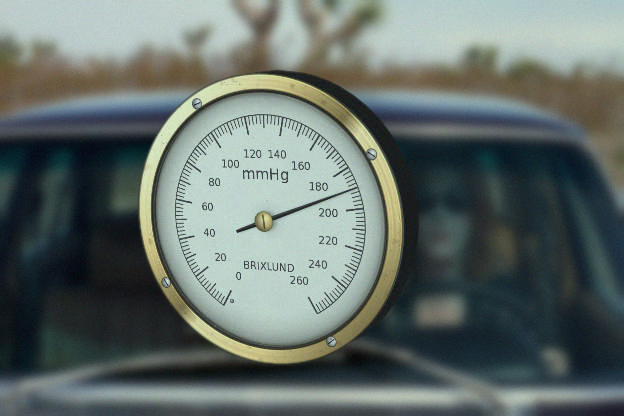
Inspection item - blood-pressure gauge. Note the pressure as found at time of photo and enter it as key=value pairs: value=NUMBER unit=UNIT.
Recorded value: value=190 unit=mmHg
